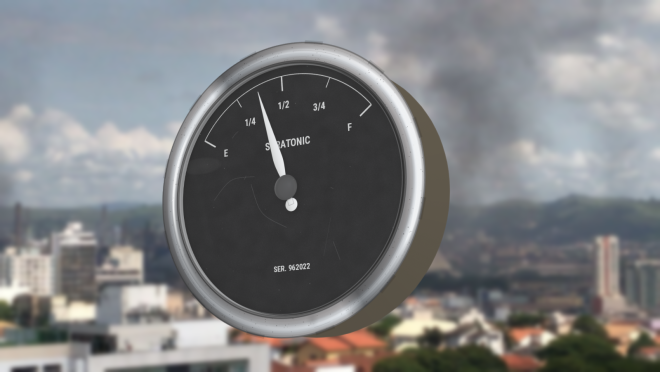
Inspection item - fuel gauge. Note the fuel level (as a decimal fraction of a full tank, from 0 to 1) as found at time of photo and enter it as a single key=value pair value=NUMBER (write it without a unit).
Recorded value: value=0.375
